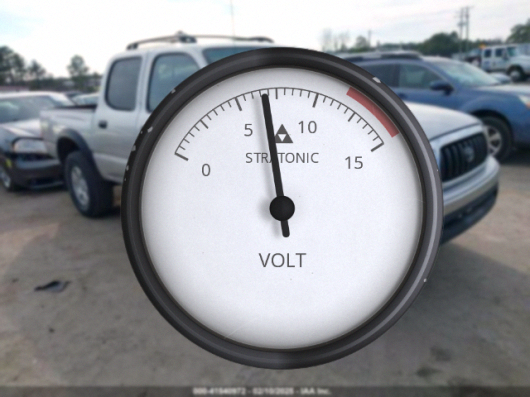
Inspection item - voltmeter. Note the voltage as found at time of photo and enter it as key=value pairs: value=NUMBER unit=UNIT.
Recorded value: value=6.75 unit=V
